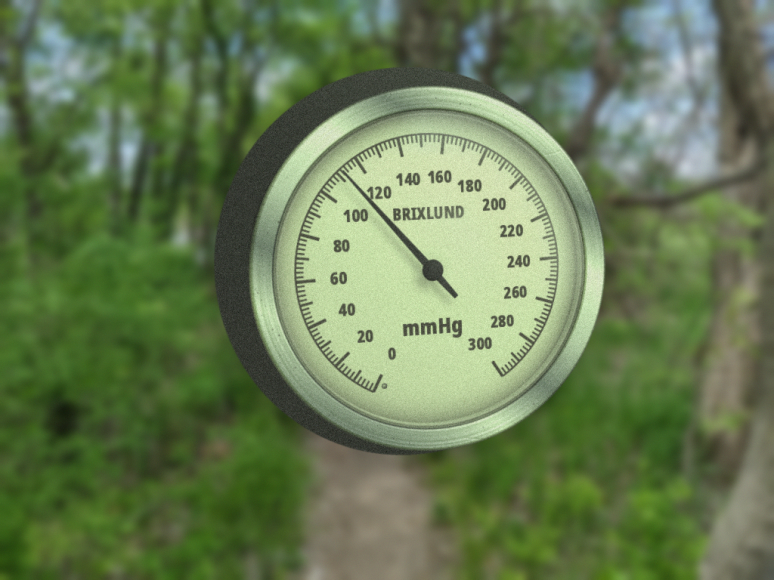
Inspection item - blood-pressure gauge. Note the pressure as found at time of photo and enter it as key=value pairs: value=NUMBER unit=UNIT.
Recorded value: value=112 unit=mmHg
